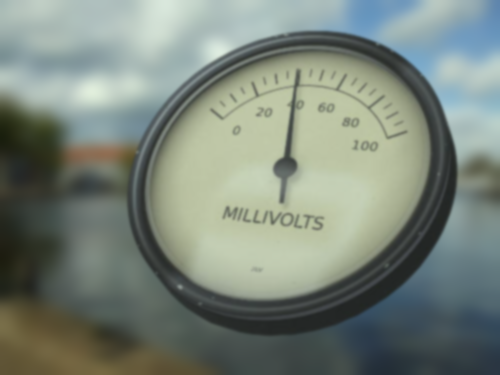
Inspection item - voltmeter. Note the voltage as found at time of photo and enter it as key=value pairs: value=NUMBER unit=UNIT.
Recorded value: value=40 unit=mV
